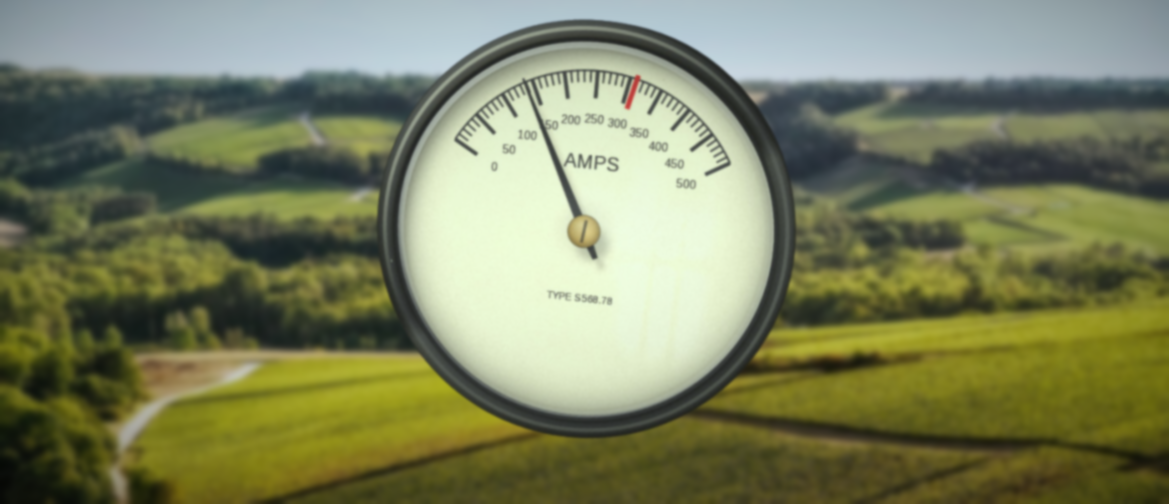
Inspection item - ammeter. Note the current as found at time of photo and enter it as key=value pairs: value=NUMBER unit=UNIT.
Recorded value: value=140 unit=A
